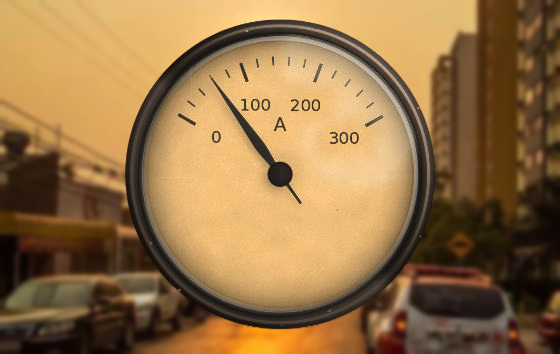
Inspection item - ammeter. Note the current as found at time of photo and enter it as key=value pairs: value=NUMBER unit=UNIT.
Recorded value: value=60 unit=A
